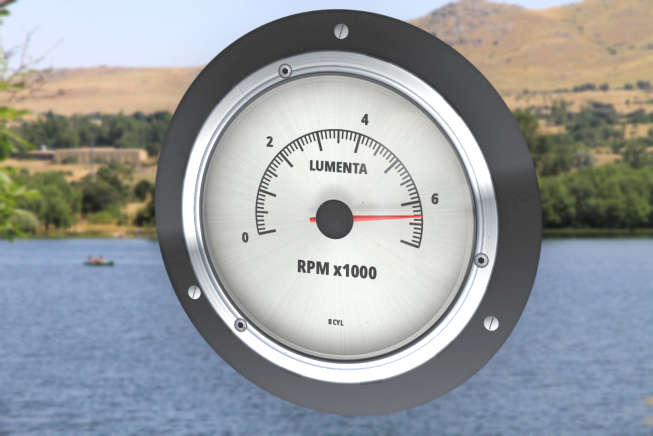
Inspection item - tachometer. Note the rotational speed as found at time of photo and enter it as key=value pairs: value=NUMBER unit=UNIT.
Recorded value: value=6300 unit=rpm
